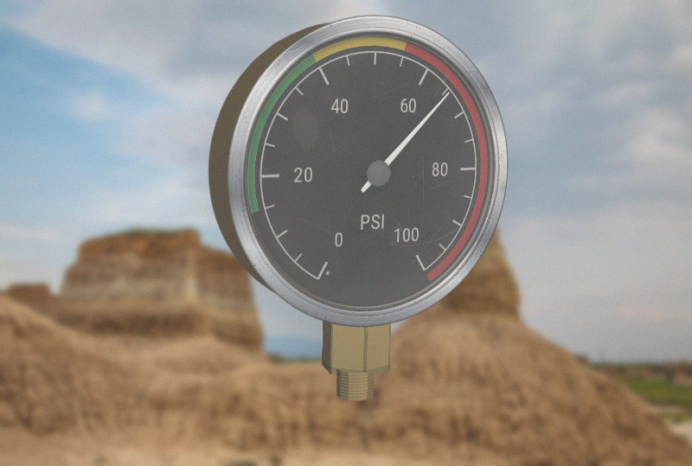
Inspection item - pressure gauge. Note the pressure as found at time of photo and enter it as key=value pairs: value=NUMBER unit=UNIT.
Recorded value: value=65 unit=psi
